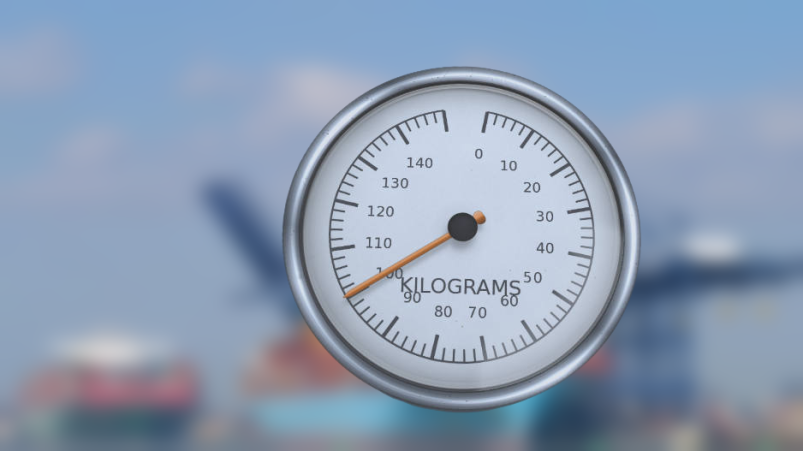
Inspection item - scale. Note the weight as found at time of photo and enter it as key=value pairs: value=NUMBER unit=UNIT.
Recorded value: value=100 unit=kg
